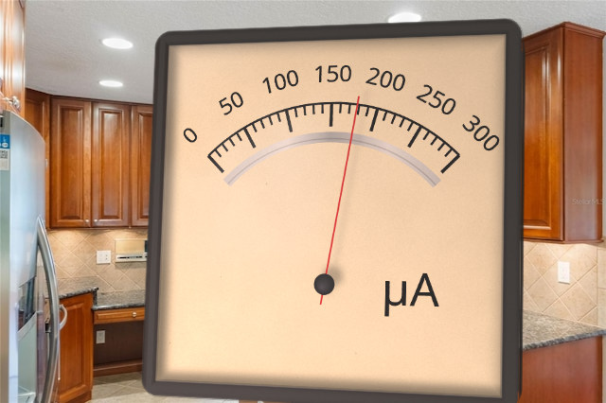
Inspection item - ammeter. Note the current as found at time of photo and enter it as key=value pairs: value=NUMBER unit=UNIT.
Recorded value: value=180 unit=µA
